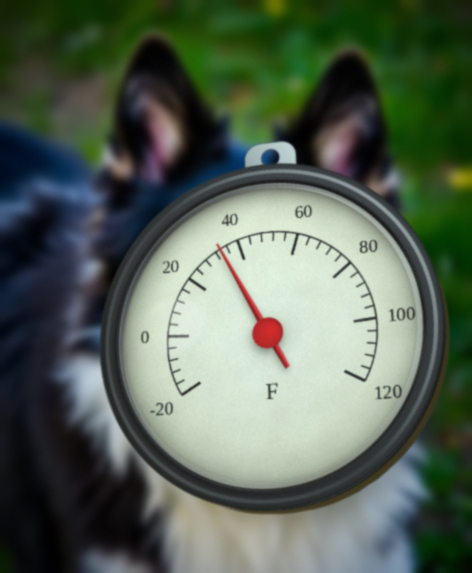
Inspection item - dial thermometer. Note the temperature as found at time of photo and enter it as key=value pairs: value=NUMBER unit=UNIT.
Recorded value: value=34 unit=°F
